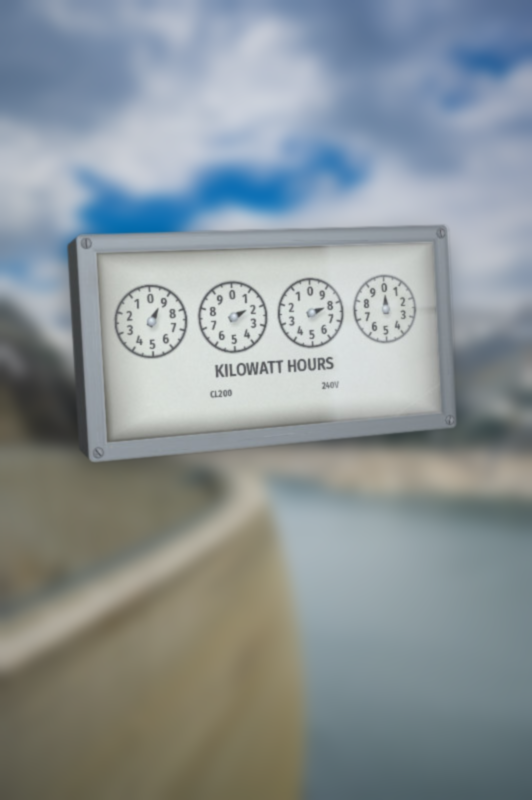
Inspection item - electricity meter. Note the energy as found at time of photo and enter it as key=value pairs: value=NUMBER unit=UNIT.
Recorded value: value=9180 unit=kWh
